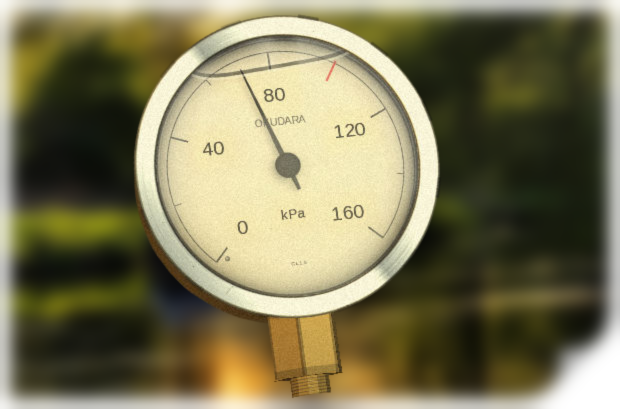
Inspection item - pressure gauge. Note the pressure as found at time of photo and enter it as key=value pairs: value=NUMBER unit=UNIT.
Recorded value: value=70 unit=kPa
